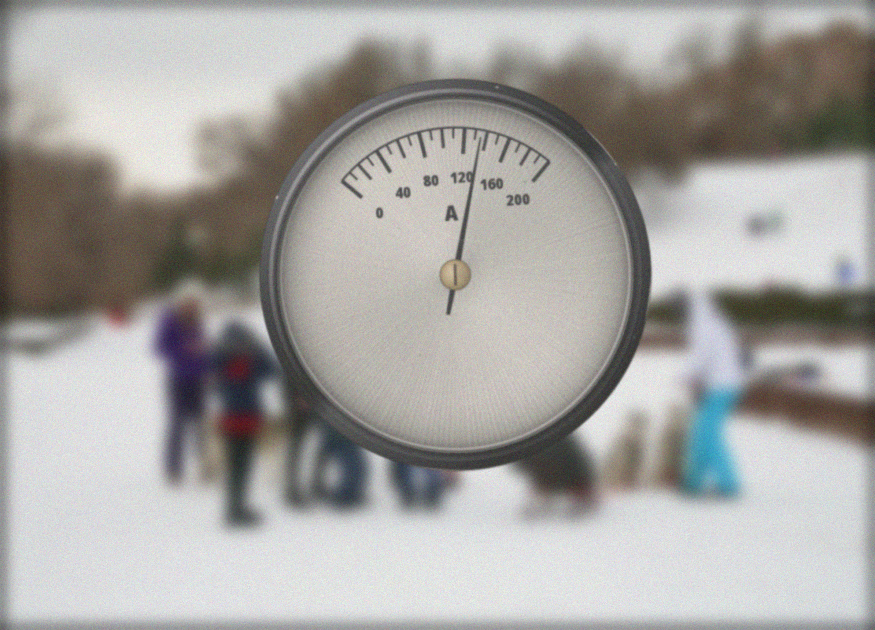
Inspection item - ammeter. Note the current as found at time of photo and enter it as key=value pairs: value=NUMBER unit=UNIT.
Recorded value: value=135 unit=A
